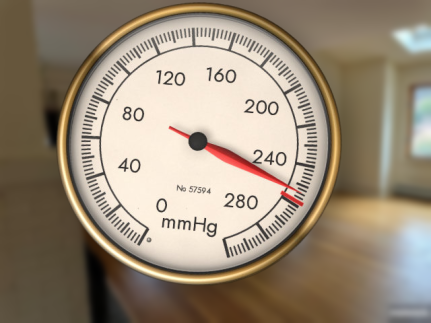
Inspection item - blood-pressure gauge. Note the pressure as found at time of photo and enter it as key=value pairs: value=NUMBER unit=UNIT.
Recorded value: value=254 unit=mmHg
